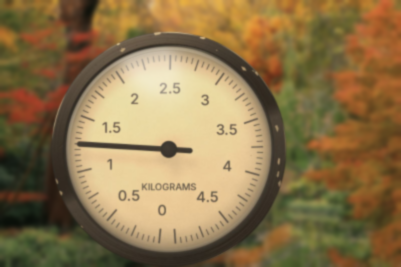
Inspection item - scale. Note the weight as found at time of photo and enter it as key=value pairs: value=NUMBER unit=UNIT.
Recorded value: value=1.25 unit=kg
